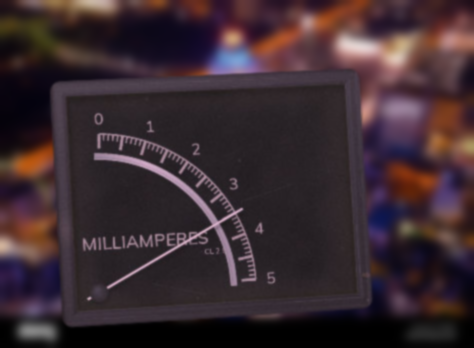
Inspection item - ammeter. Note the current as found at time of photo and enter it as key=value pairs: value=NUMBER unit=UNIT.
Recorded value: value=3.5 unit=mA
